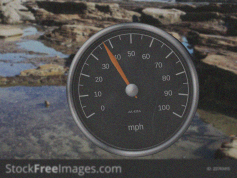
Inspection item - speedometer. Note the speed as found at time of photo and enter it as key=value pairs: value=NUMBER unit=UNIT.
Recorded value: value=37.5 unit=mph
